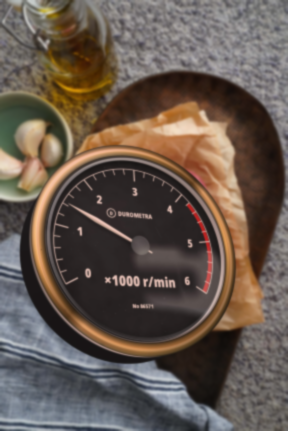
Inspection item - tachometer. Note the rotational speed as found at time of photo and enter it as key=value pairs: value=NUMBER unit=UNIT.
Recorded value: value=1400 unit=rpm
